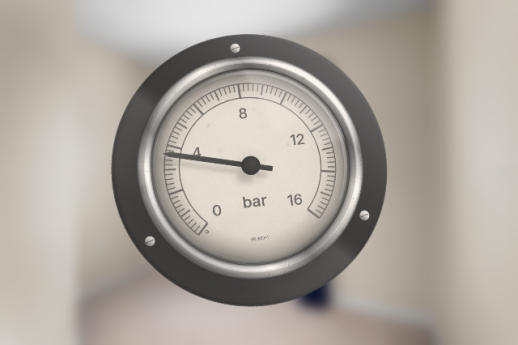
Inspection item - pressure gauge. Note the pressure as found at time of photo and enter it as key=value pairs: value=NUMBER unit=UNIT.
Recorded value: value=3.6 unit=bar
